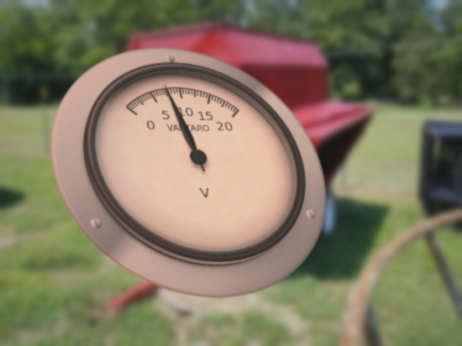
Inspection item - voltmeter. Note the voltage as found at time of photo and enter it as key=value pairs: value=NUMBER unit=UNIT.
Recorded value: value=7.5 unit=V
